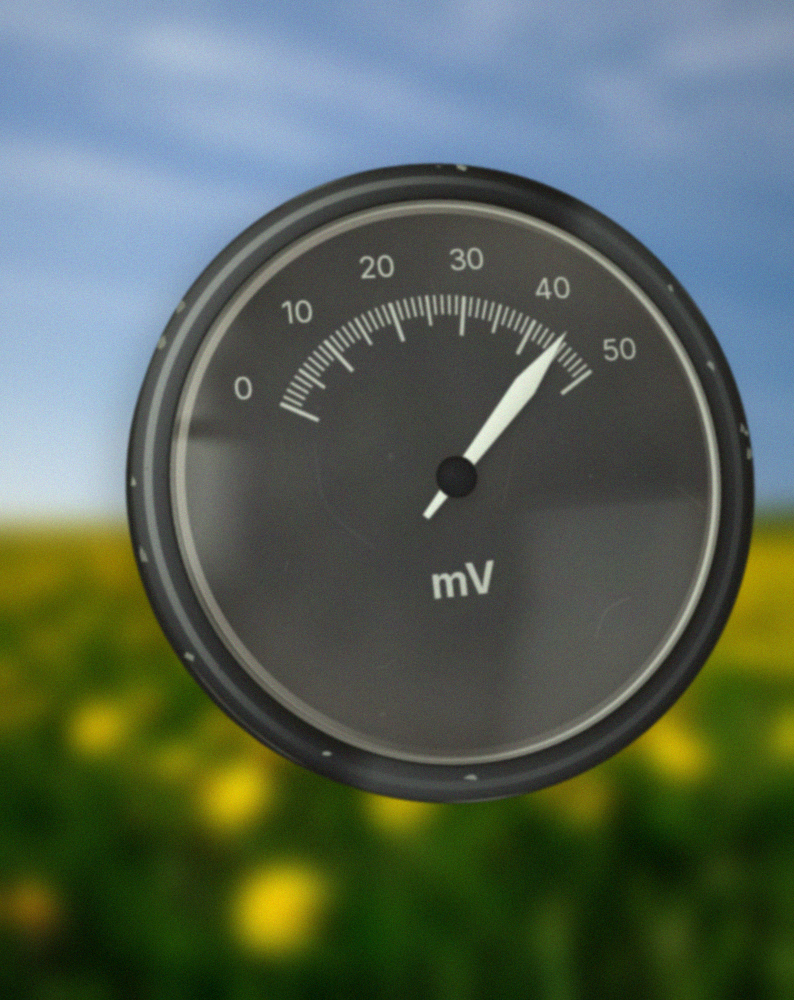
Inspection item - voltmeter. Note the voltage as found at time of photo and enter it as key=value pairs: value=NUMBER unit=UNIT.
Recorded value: value=44 unit=mV
